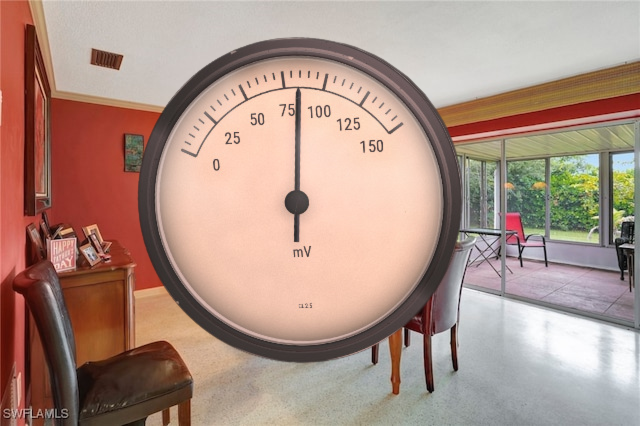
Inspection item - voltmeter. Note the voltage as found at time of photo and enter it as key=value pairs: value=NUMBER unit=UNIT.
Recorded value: value=85 unit=mV
